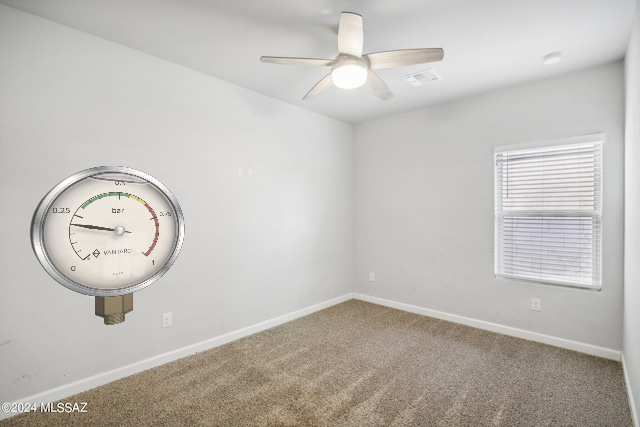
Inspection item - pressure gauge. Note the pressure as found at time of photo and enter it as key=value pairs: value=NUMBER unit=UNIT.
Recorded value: value=0.2 unit=bar
